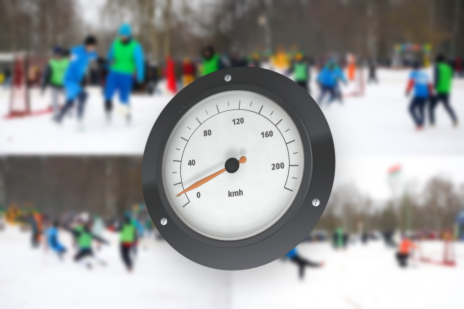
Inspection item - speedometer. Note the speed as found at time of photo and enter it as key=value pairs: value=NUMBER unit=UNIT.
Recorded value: value=10 unit=km/h
